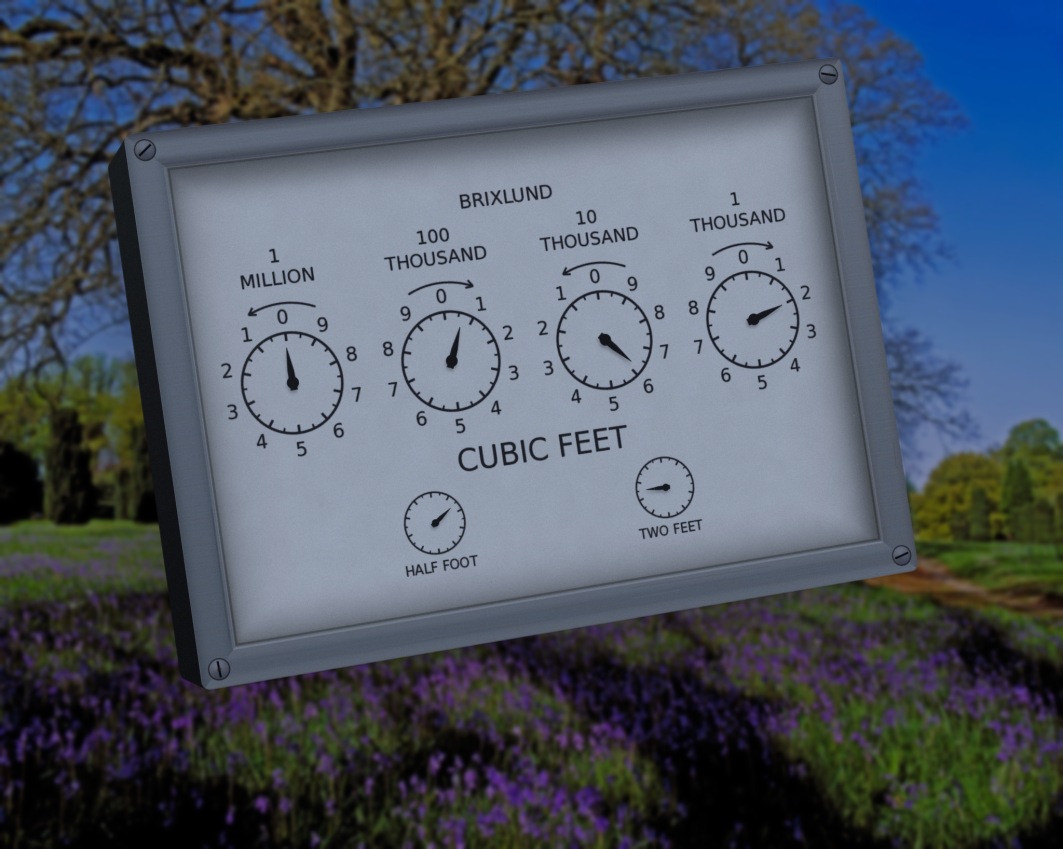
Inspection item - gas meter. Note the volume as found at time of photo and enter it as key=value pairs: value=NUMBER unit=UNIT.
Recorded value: value=6200 unit=ft³
